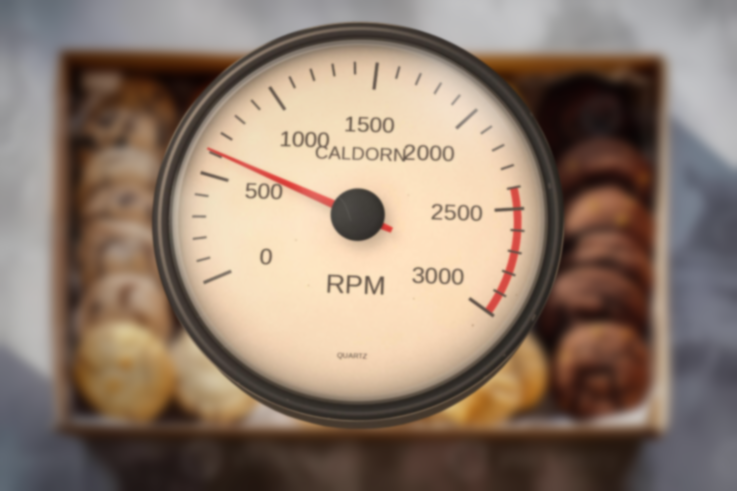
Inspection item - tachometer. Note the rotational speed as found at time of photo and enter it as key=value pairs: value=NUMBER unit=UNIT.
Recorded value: value=600 unit=rpm
